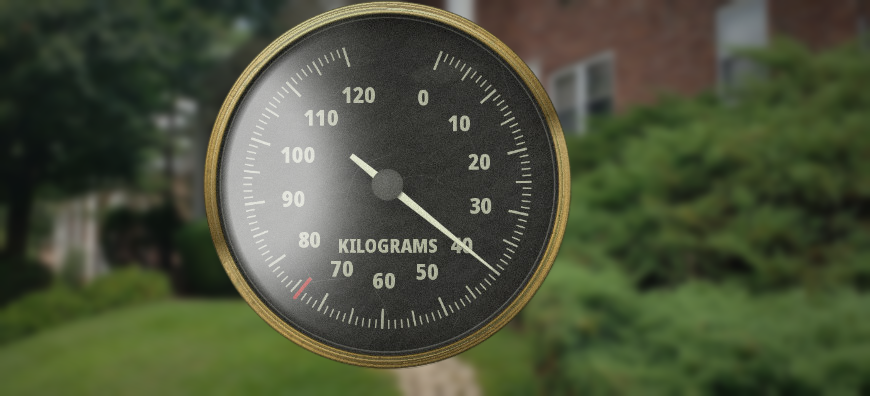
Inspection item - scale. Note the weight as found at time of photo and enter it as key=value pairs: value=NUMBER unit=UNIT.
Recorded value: value=40 unit=kg
